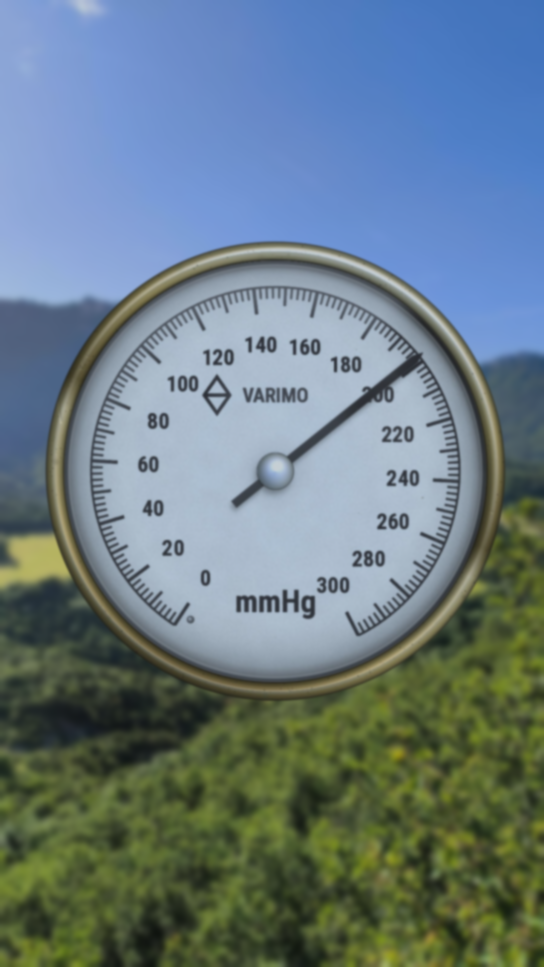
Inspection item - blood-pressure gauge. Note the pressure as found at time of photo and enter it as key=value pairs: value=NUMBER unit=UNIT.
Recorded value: value=198 unit=mmHg
